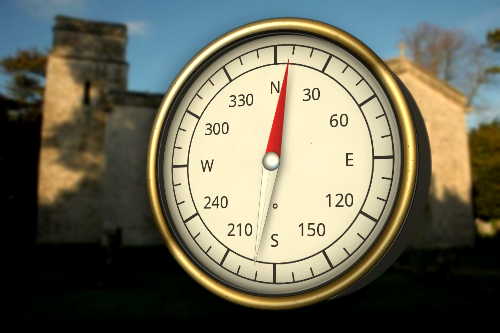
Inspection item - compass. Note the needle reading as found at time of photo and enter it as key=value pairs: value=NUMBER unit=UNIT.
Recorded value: value=10 unit=°
